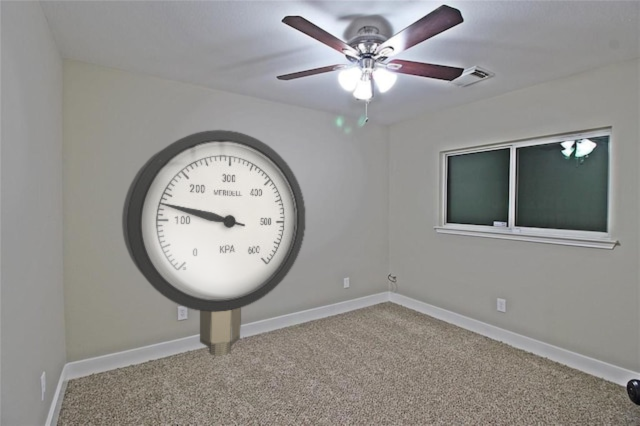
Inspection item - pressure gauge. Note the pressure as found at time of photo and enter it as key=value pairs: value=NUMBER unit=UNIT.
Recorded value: value=130 unit=kPa
